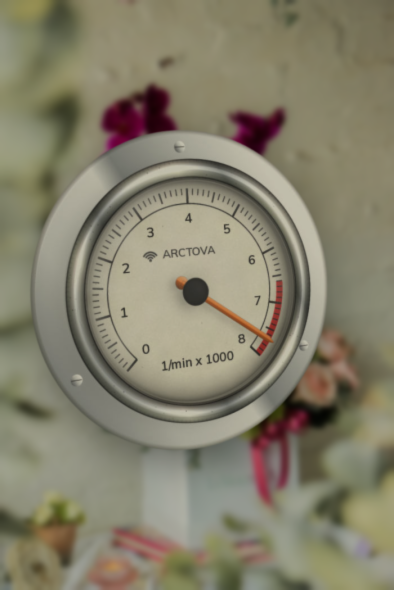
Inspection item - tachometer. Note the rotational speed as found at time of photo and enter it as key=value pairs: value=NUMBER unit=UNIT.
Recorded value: value=7700 unit=rpm
